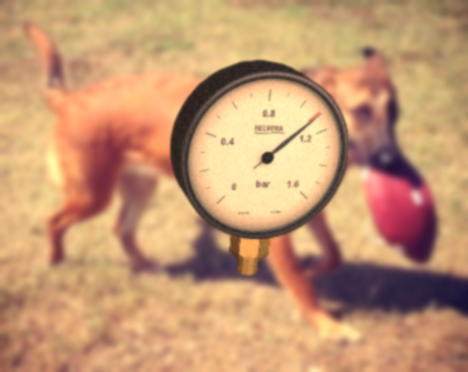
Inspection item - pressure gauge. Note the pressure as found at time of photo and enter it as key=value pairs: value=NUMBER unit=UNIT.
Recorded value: value=1.1 unit=bar
